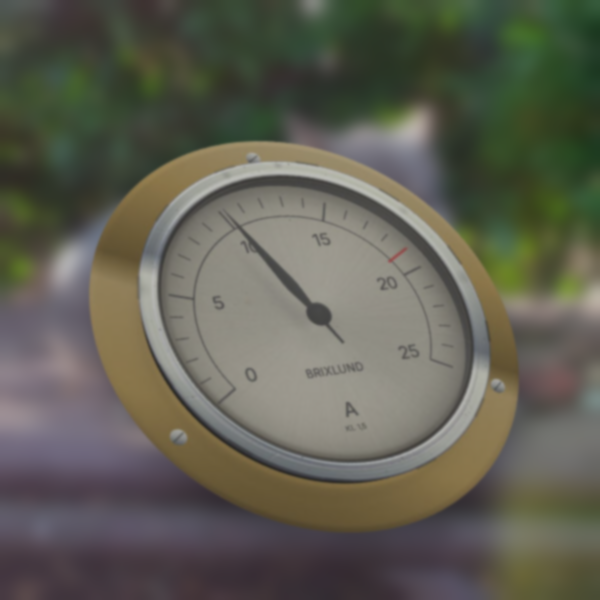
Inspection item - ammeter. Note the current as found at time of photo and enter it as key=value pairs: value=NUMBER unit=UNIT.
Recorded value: value=10 unit=A
